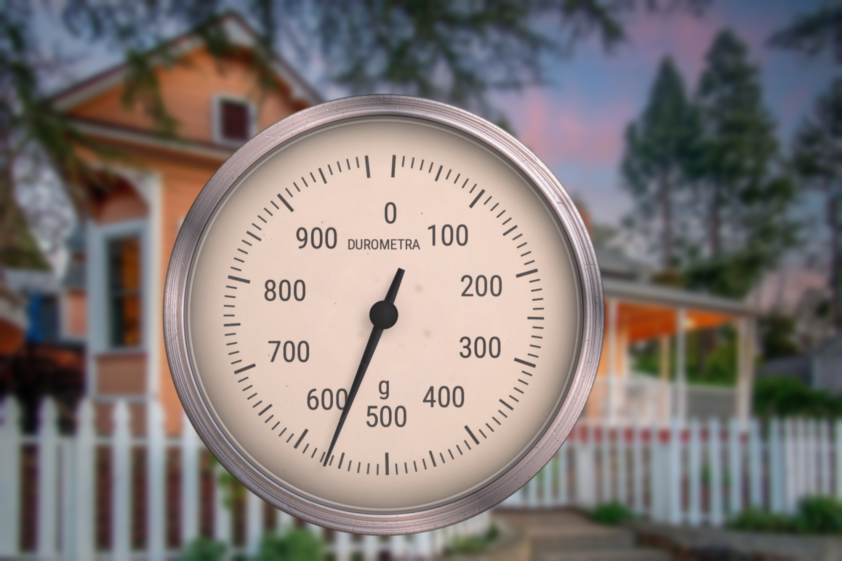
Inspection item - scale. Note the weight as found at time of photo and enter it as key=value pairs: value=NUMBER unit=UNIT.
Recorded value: value=565 unit=g
